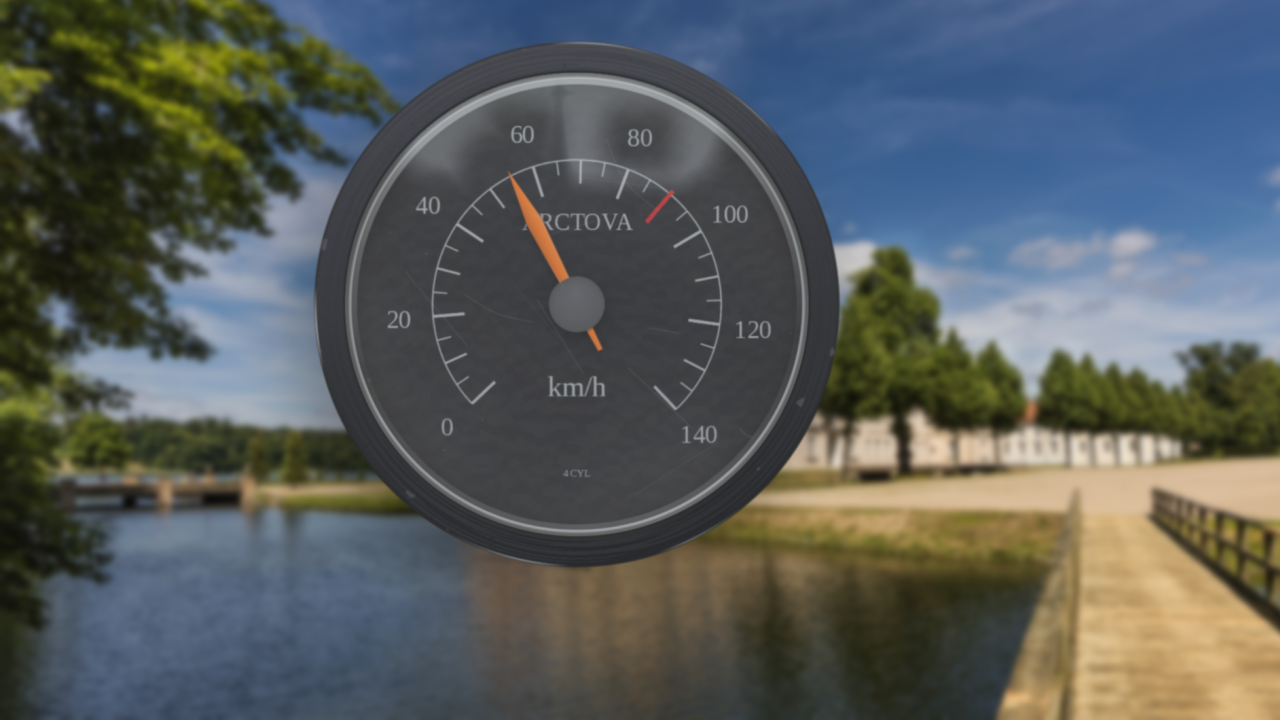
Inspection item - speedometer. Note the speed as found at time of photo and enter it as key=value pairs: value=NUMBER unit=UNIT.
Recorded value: value=55 unit=km/h
